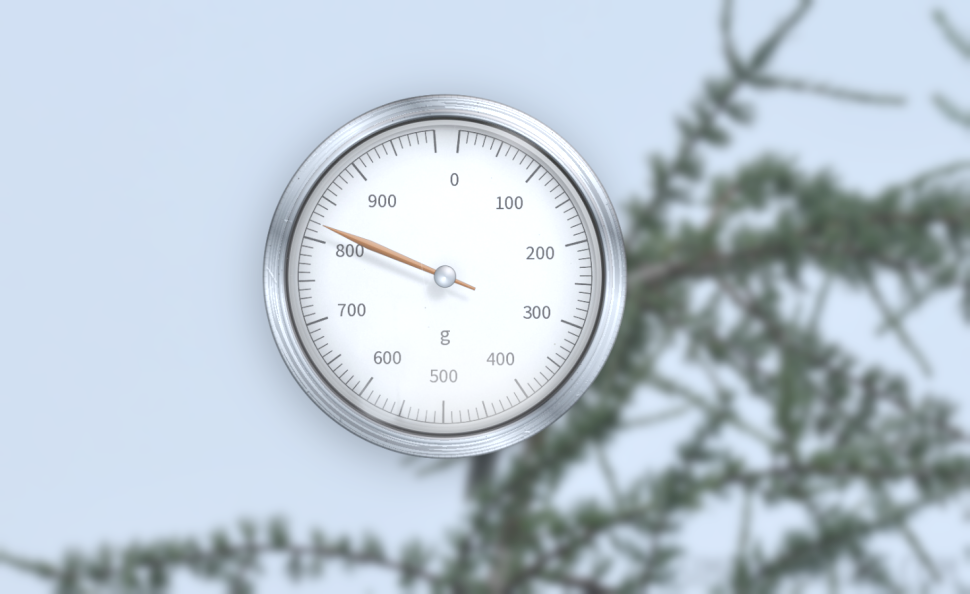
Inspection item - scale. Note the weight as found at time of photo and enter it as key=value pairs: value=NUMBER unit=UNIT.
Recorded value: value=820 unit=g
